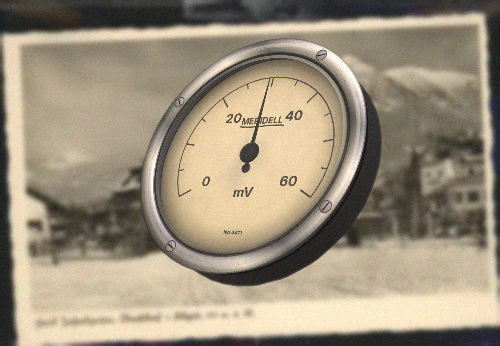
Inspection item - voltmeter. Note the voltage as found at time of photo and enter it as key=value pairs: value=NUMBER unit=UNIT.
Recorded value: value=30 unit=mV
